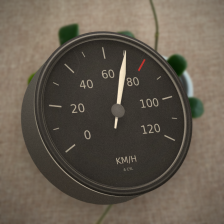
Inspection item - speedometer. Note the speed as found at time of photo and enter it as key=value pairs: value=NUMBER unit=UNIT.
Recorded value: value=70 unit=km/h
